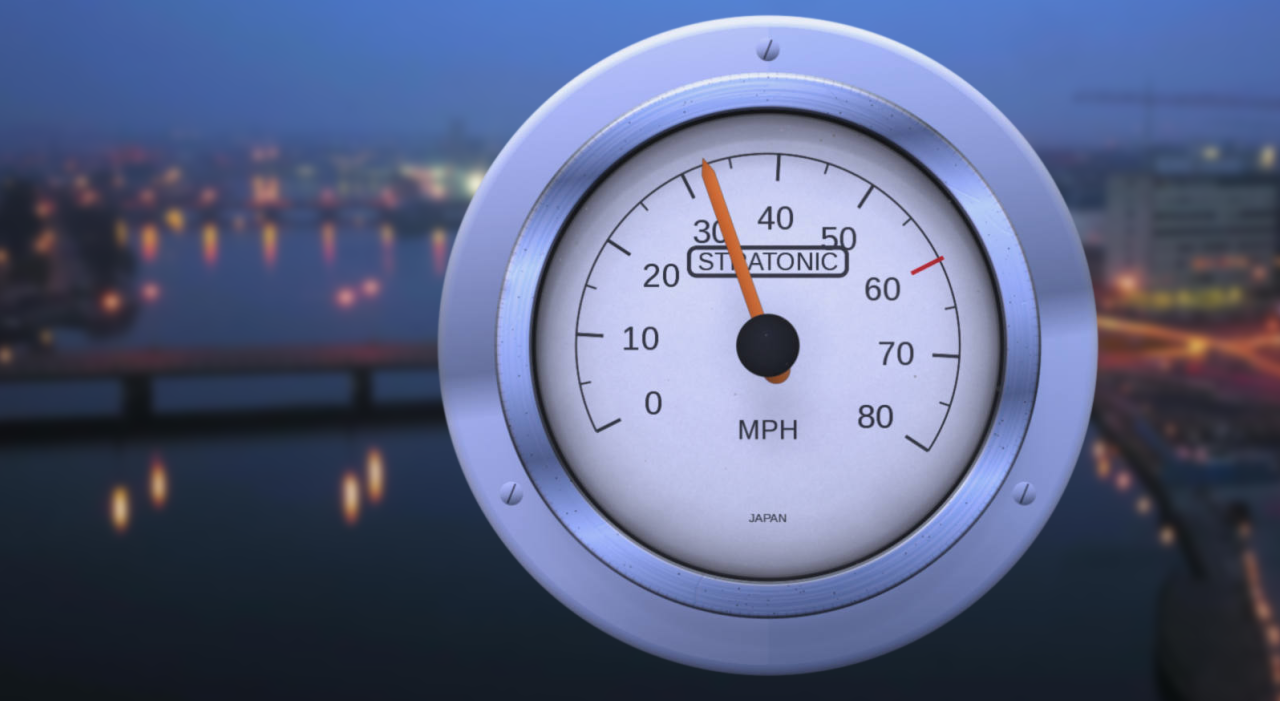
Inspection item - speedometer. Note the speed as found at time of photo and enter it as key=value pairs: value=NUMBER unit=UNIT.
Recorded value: value=32.5 unit=mph
